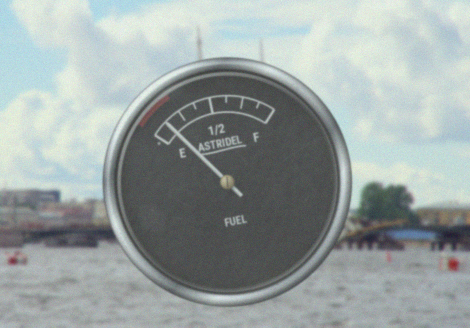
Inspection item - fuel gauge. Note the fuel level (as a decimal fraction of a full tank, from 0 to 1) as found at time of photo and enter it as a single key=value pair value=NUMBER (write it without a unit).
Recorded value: value=0.125
